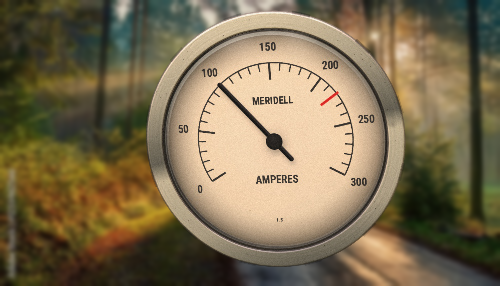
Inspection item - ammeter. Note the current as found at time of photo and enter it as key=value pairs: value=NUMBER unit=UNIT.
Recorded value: value=100 unit=A
